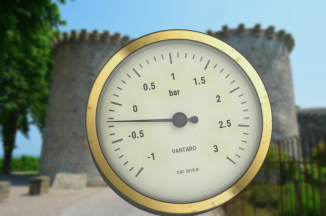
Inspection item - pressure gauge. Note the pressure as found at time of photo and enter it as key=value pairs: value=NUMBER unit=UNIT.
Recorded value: value=-0.25 unit=bar
